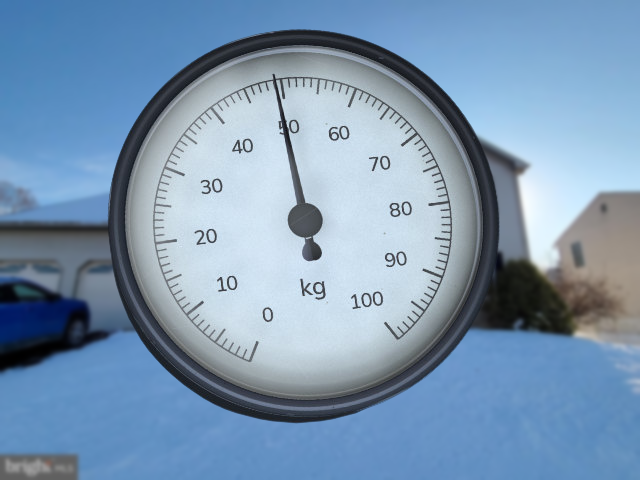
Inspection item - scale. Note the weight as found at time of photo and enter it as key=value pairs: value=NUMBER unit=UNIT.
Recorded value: value=49 unit=kg
